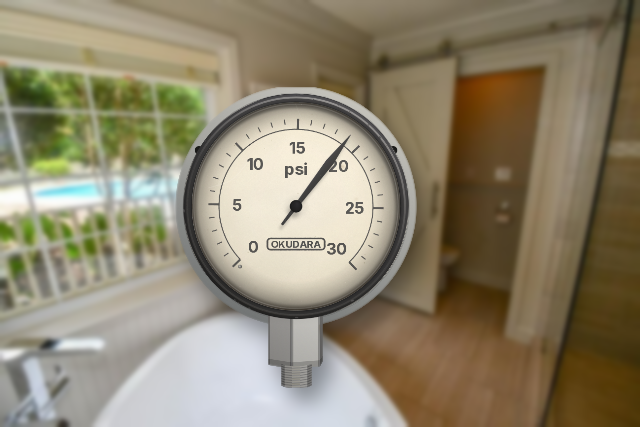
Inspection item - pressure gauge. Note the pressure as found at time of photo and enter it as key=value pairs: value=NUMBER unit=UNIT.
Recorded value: value=19 unit=psi
